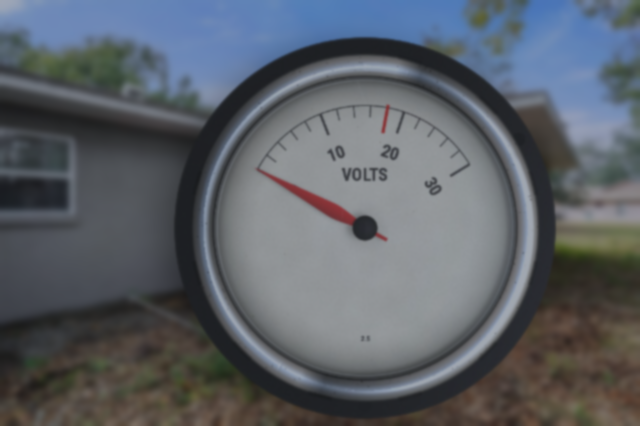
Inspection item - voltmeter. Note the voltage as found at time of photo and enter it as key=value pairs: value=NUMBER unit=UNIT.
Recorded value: value=0 unit=V
